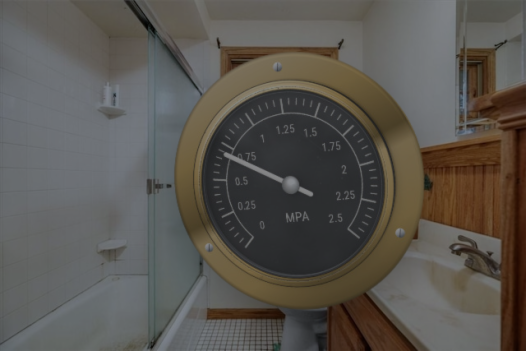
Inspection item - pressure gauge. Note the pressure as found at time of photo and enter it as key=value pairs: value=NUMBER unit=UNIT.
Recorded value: value=0.7 unit=MPa
